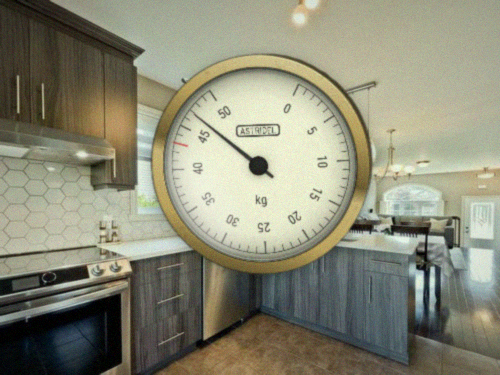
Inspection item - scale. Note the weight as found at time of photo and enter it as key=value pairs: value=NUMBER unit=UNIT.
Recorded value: value=47 unit=kg
